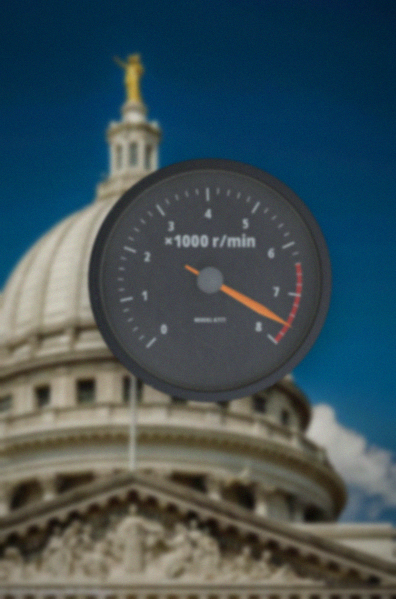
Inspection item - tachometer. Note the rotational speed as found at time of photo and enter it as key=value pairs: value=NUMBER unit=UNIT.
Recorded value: value=7600 unit=rpm
